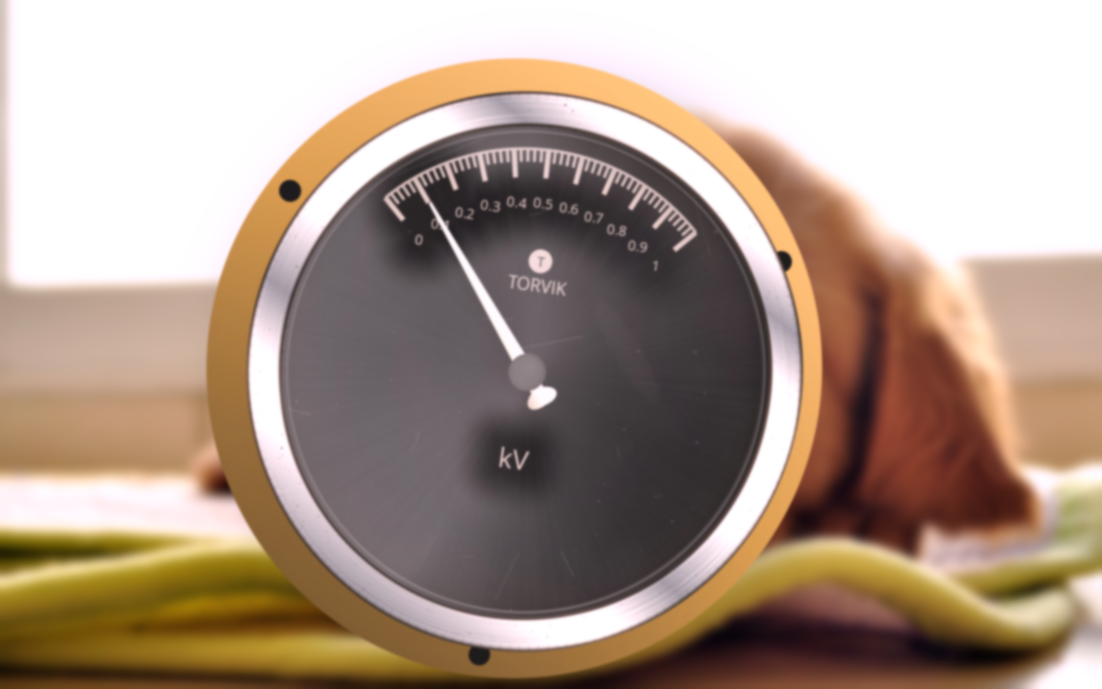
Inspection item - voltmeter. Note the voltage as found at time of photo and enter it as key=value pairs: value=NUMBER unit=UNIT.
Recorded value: value=0.1 unit=kV
